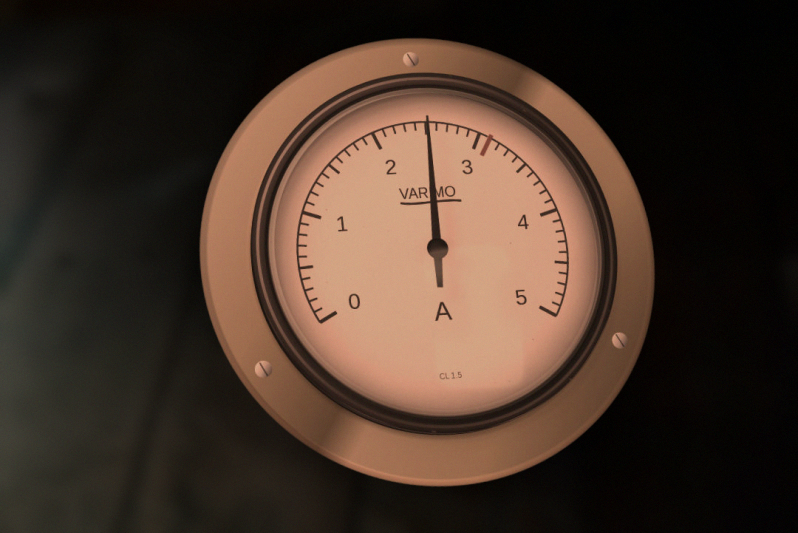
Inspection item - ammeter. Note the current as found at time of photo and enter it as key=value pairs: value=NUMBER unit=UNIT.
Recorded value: value=2.5 unit=A
